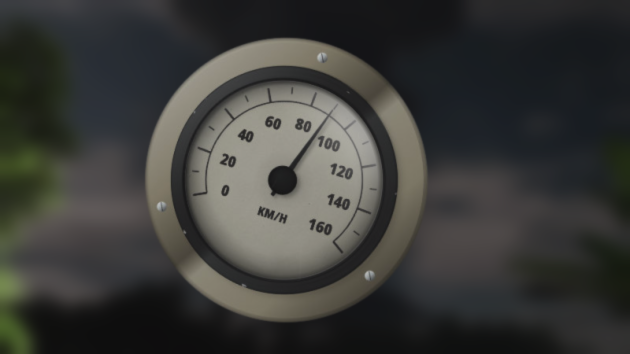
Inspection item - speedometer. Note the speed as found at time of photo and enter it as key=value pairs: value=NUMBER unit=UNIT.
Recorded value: value=90 unit=km/h
